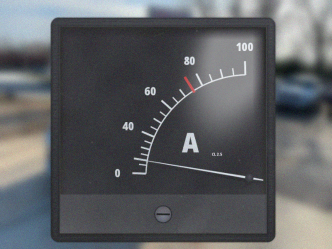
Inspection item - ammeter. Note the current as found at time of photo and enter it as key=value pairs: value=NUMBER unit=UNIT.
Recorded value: value=20 unit=A
